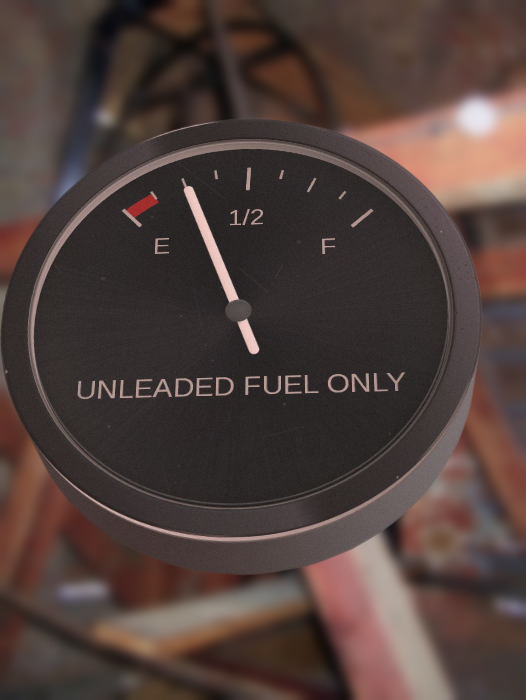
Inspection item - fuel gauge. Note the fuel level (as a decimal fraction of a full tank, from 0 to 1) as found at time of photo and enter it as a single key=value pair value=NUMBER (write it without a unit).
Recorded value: value=0.25
